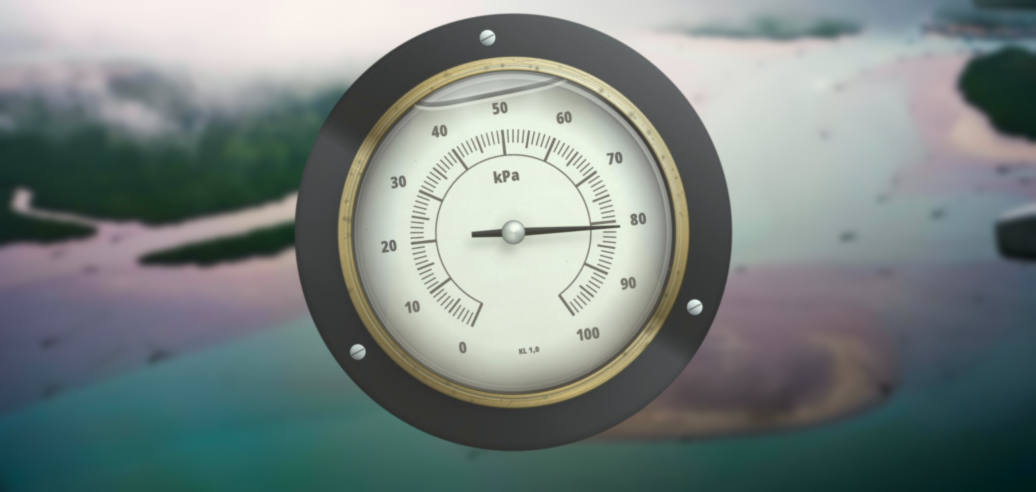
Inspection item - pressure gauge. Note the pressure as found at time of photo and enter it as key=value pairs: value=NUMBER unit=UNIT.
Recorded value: value=81 unit=kPa
